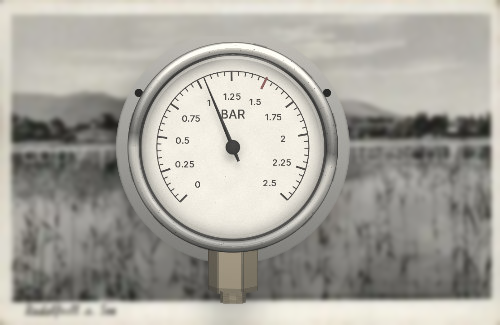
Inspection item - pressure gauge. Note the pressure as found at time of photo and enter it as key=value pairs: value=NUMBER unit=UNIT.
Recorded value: value=1.05 unit=bar
